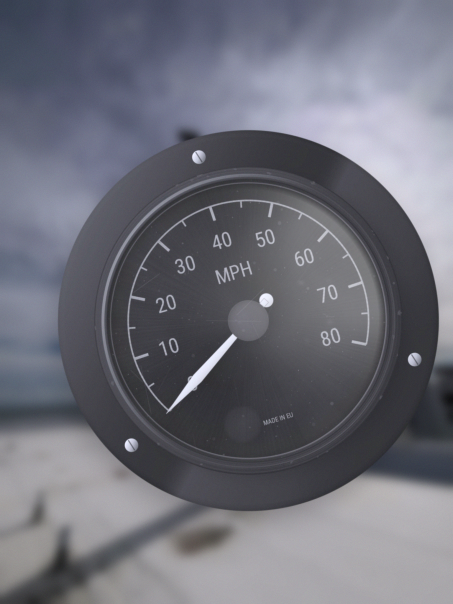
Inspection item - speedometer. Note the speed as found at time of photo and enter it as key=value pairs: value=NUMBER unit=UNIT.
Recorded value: value=0 unit=mph
